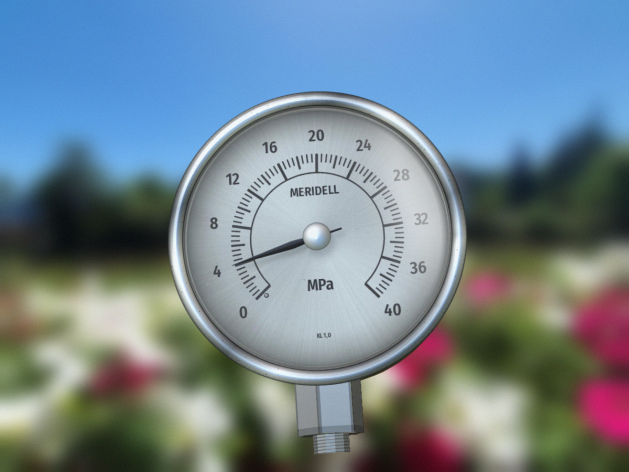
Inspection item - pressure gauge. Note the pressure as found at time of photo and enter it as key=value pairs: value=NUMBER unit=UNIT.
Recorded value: value=4 unit=MPa
